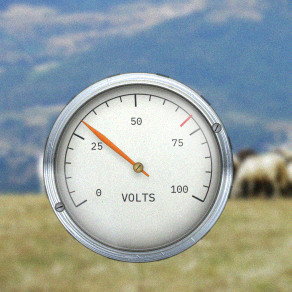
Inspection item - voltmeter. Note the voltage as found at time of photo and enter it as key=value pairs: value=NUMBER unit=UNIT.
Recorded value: value=30 unit=V
